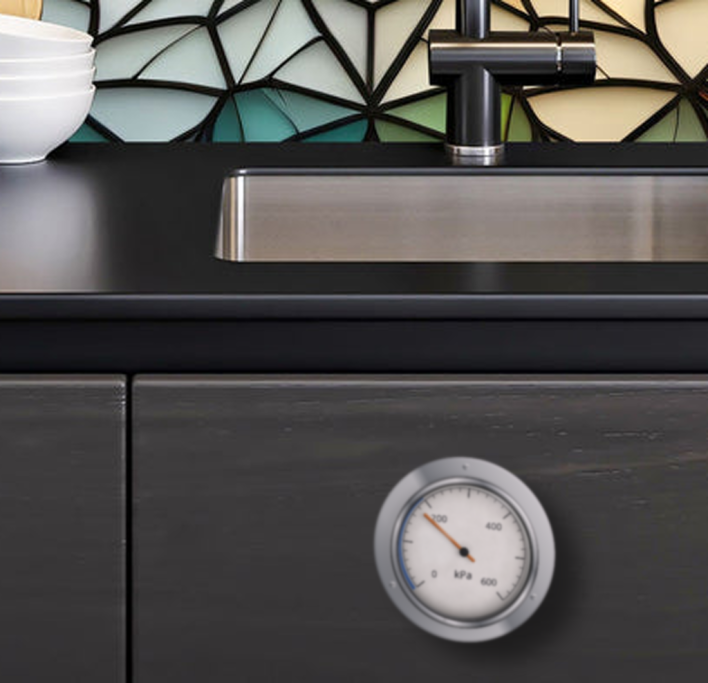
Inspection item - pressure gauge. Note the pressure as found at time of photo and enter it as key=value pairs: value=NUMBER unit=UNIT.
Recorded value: value=180 unit=kPa
